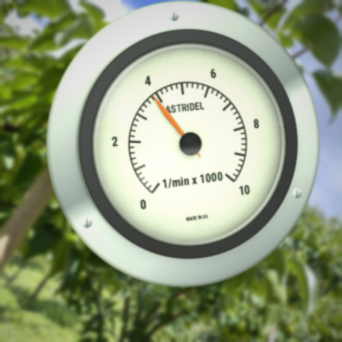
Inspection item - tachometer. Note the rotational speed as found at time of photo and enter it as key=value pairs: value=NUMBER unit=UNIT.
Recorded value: value=3800 unit=rpm
